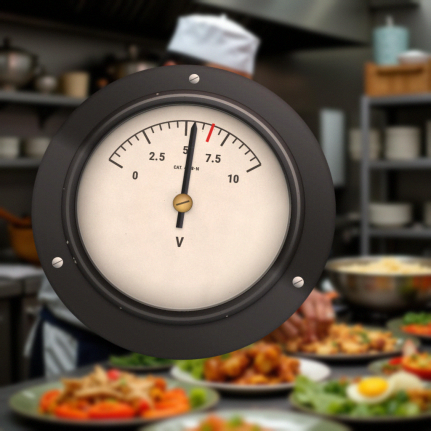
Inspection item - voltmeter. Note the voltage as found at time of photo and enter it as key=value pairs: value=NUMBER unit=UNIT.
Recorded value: value=5.5 unit=V
